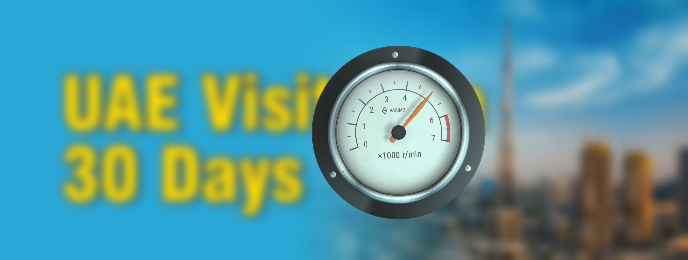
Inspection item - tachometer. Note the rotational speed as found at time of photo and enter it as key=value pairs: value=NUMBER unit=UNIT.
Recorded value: value=5000 unit=rpm
